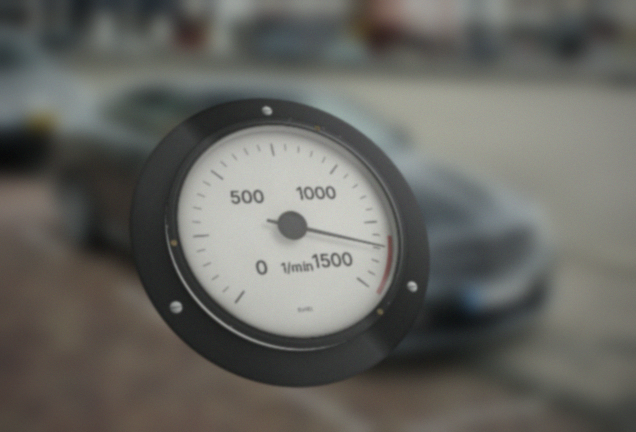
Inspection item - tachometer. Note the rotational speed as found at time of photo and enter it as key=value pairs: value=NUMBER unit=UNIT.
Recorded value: value=1350 unit=rpm
